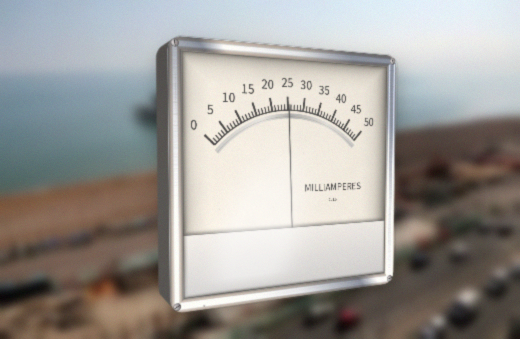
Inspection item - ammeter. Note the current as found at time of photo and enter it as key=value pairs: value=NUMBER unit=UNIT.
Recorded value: value=25 unit=mA
